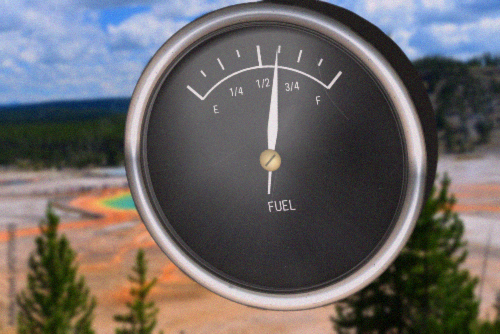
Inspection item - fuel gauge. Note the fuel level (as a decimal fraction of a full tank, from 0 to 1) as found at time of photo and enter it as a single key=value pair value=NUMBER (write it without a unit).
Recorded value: value=0.625
